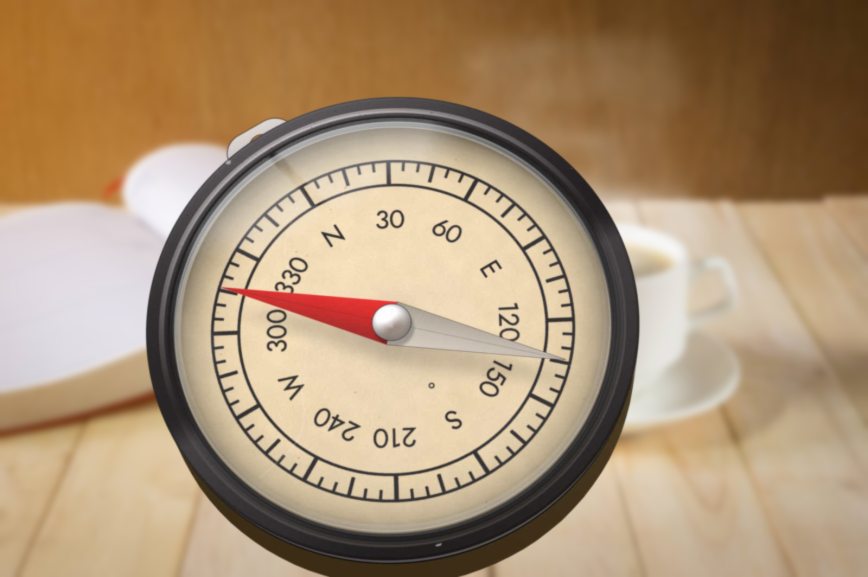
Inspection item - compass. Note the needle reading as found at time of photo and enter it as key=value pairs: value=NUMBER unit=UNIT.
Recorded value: value=315 unit=°
